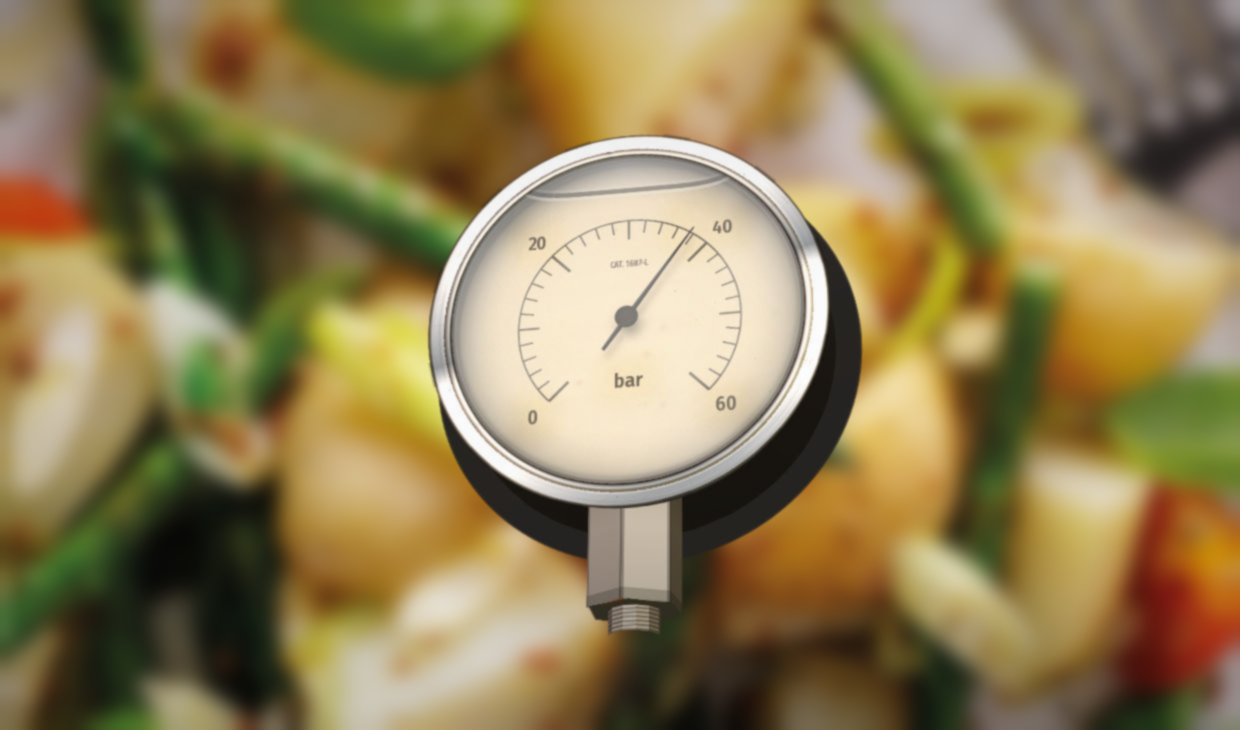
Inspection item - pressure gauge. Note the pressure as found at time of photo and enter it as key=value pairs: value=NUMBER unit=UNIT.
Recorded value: value=38 unit=bar
